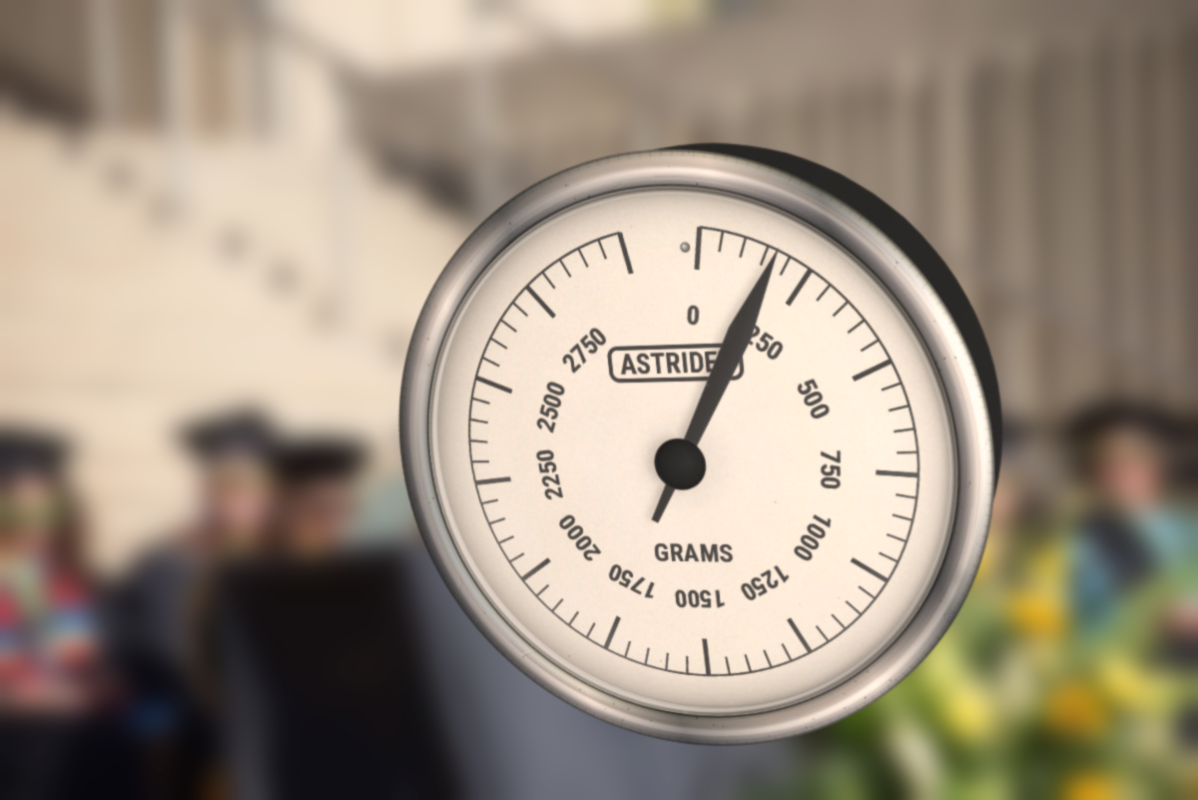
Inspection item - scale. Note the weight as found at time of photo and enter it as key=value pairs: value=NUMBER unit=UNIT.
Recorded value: value=175 unit=g
